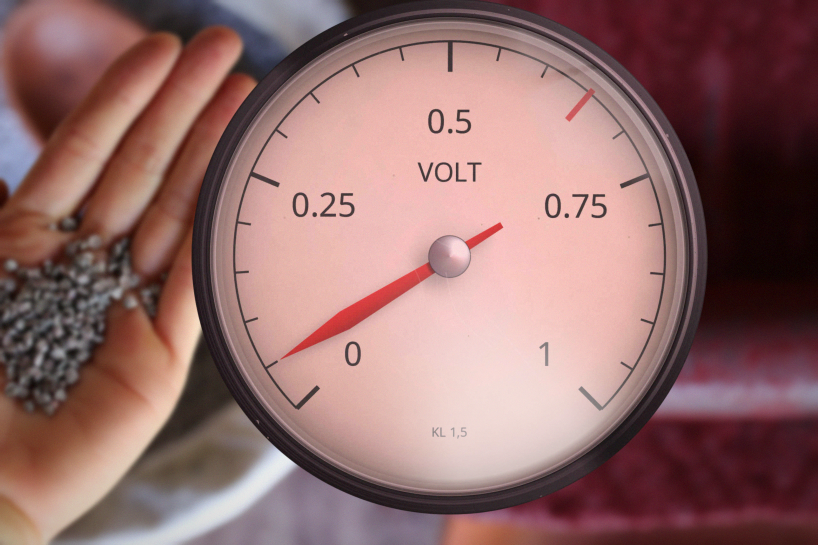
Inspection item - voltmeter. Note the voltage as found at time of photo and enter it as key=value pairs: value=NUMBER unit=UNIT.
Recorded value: value=0.05 unit=V
